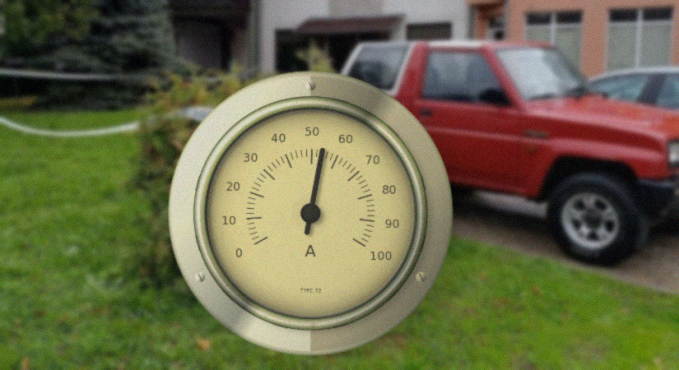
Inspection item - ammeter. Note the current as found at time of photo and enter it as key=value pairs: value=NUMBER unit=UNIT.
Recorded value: value=54 unit=A
